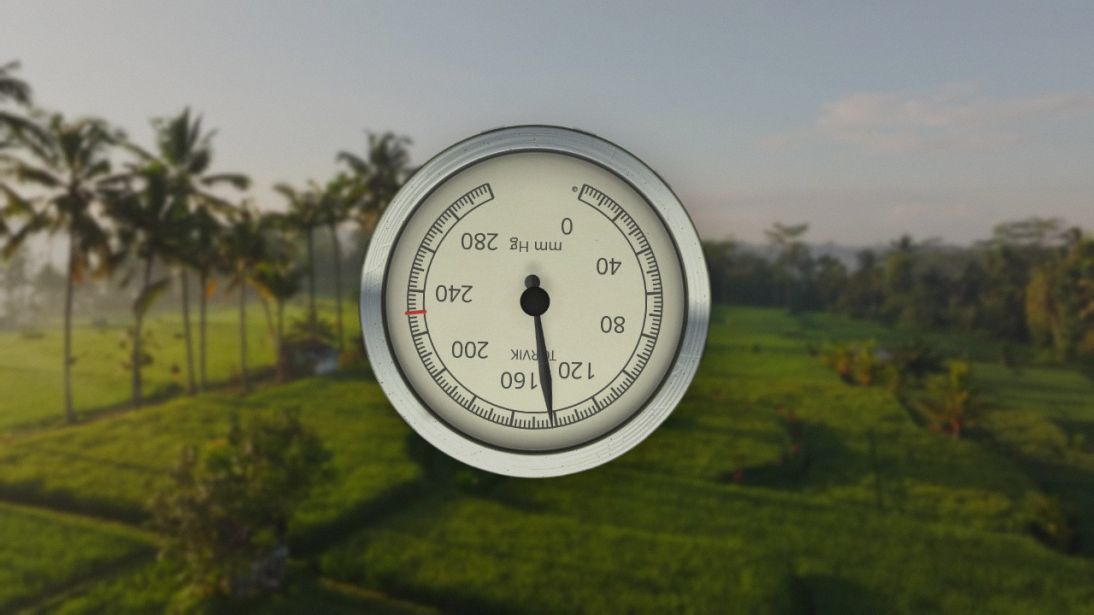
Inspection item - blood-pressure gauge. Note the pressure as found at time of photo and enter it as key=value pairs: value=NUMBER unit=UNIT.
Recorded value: value=142 unit=mmHg
